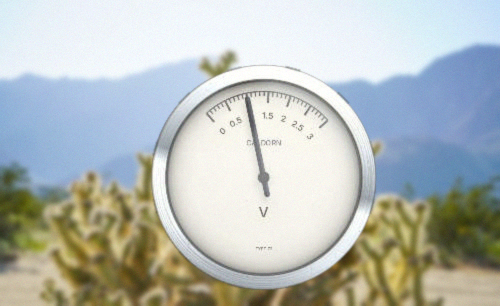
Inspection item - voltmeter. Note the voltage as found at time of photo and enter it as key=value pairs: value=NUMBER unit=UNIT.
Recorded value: value=1 unit=V
